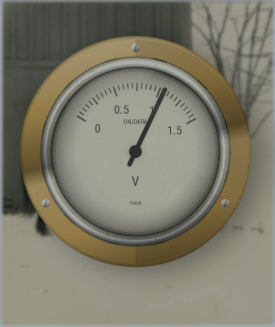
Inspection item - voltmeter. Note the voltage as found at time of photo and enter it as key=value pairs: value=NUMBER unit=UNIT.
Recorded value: value=1.05 unit=V
